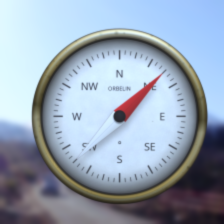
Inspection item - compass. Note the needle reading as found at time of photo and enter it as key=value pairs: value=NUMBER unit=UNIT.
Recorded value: value=45 unit=°
